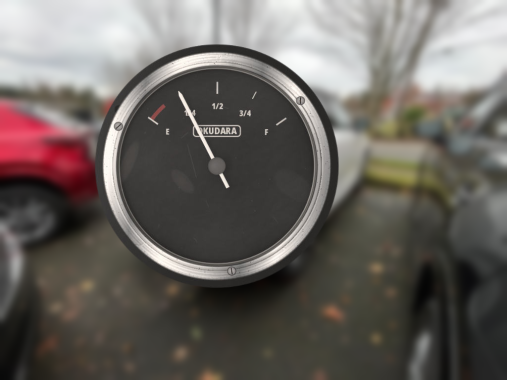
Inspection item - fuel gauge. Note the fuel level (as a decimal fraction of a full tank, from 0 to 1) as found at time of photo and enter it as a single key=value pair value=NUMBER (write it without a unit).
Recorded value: value=0.25
